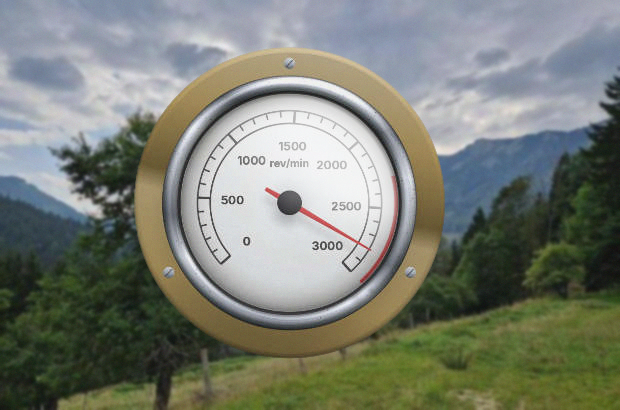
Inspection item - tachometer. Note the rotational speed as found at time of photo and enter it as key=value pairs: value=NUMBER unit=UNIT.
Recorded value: value=2800 unit=rpm
